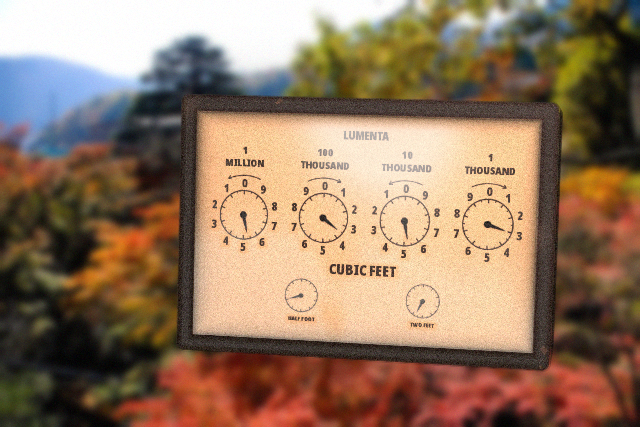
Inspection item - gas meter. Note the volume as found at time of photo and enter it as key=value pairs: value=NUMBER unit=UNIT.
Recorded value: value=535300 unit=ft³
